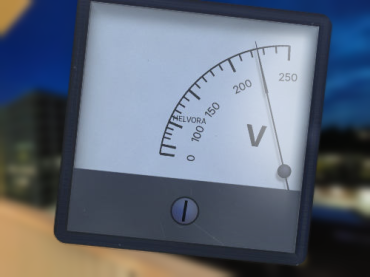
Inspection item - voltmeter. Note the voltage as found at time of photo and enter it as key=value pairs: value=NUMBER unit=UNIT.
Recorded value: value=225 unit=V
